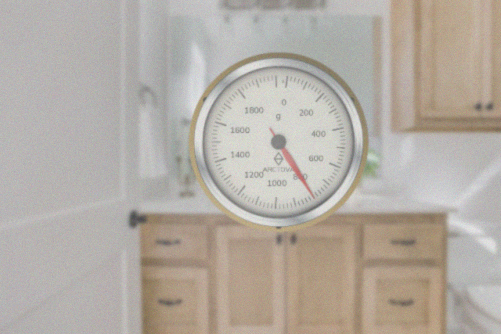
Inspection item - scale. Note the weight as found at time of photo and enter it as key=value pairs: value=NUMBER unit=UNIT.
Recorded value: value=800 unit=g
